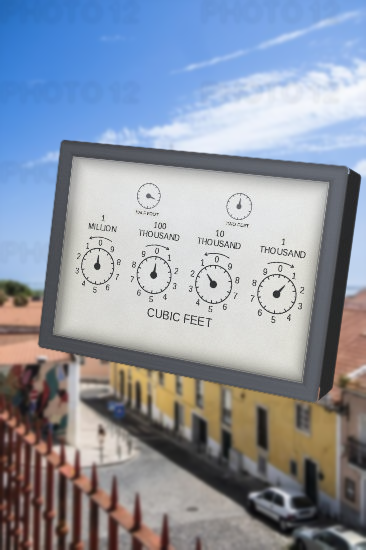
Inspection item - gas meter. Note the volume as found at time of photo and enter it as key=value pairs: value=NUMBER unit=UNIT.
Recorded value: value=1100 unit=ft³
